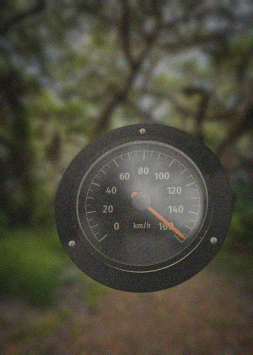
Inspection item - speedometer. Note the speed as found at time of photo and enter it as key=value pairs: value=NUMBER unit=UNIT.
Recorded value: value=157.5 unit=km/h
